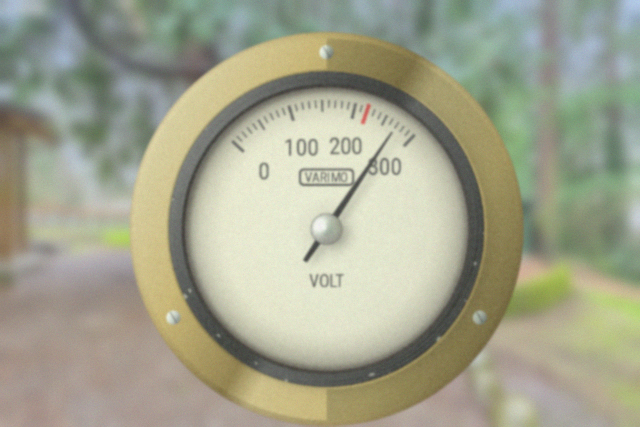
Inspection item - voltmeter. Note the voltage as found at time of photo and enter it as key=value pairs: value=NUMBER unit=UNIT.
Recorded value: value=270 unit=V
